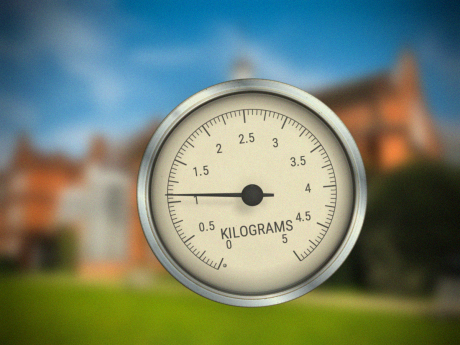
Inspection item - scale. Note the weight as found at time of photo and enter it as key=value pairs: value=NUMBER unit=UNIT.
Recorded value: value=1.1 unit=kg
